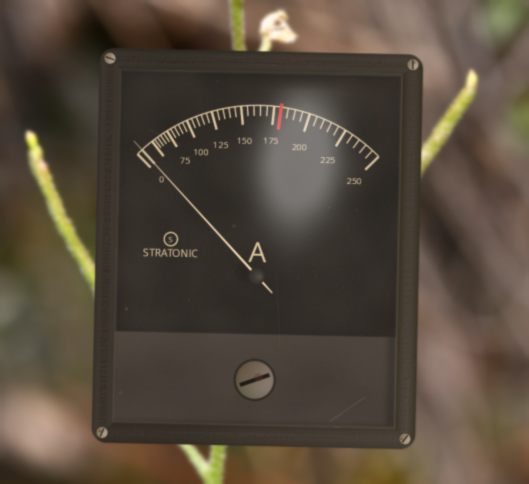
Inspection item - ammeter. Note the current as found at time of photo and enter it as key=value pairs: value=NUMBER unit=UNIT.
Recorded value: value=25 unit=A
